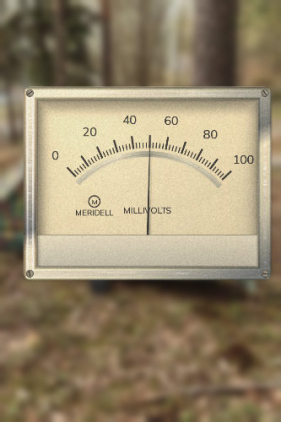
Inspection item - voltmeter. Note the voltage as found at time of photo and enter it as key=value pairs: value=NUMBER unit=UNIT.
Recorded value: value=50 unit=mV
